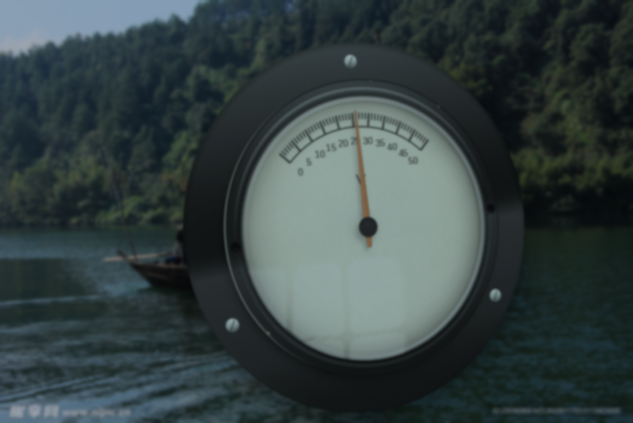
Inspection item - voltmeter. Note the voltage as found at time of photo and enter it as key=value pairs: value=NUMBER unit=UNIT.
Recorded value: value=25 unit=V
